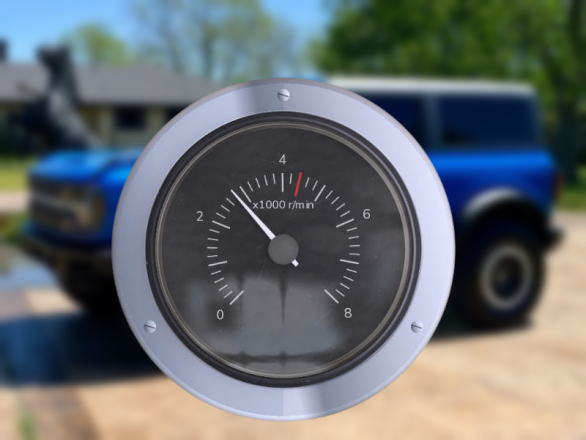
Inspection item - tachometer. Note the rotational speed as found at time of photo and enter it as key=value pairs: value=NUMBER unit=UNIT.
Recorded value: value=2800 unit=rpm
